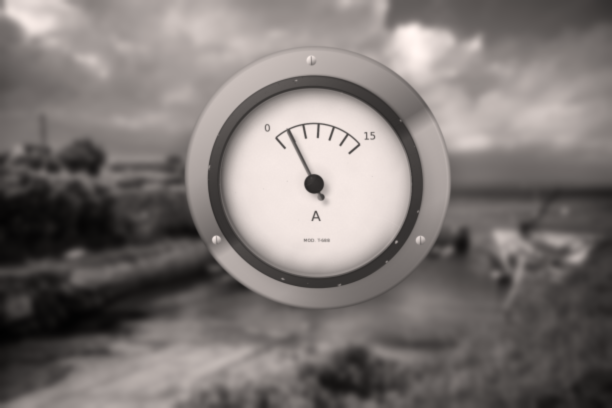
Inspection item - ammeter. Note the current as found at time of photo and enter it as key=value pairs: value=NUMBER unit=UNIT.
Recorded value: value=2.5 unit=A
